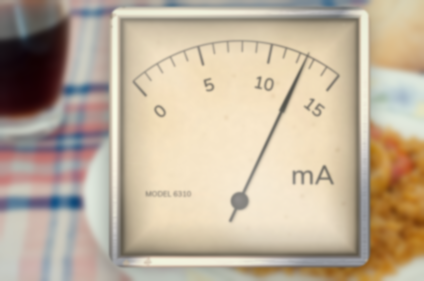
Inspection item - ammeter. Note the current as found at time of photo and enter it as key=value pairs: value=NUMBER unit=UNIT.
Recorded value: value=12.5 unit=mA
